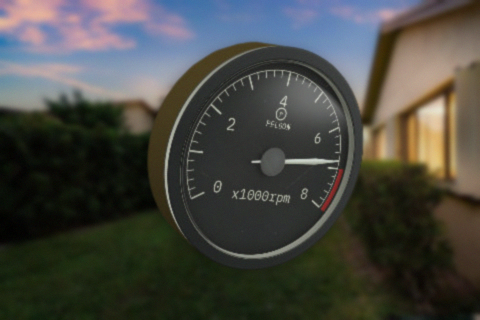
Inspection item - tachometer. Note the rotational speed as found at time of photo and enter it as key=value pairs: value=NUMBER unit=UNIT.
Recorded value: value=6800 unit=rpm
